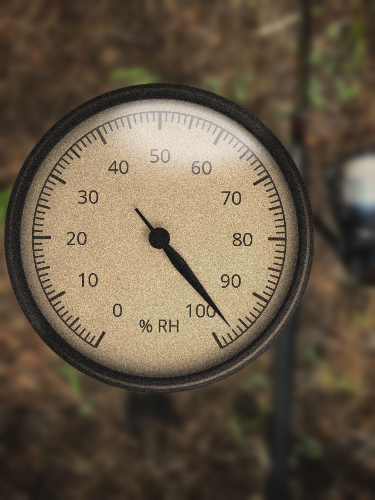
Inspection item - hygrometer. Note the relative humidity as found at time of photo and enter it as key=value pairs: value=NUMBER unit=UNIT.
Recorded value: value=97 unit=%
